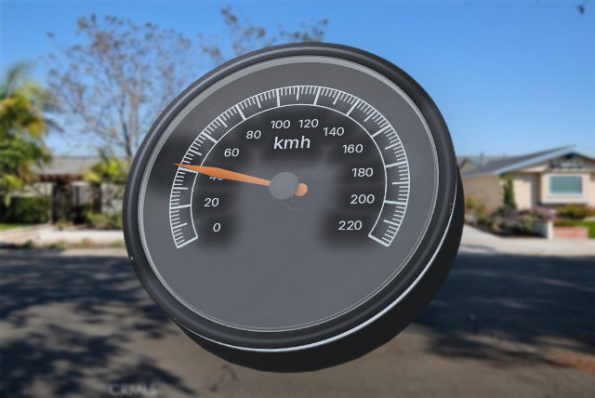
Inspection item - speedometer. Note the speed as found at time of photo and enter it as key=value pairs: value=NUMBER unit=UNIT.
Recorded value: value=40 unit=km/h
